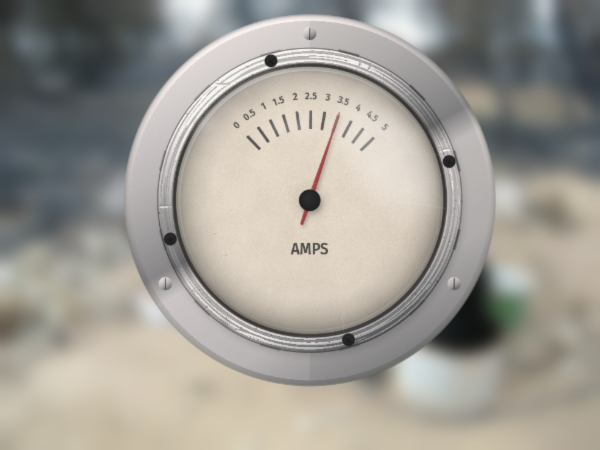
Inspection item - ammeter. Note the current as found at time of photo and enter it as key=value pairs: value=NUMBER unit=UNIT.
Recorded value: value=3.5 unit=A
